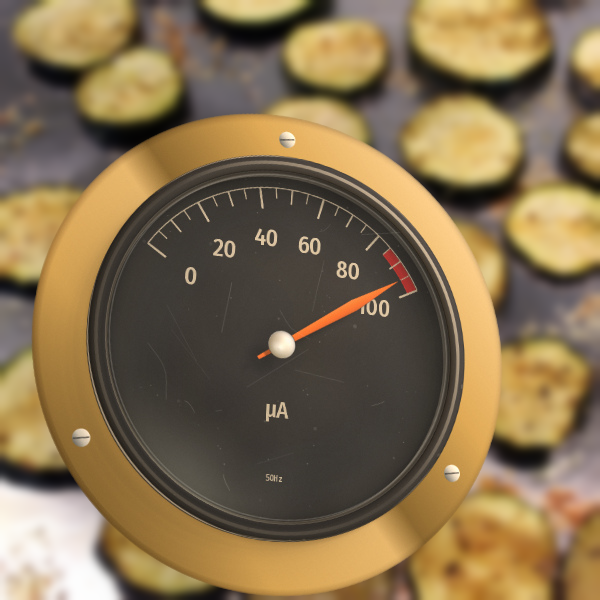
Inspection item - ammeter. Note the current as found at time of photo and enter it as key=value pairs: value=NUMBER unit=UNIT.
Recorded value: value=95 unit=µA
